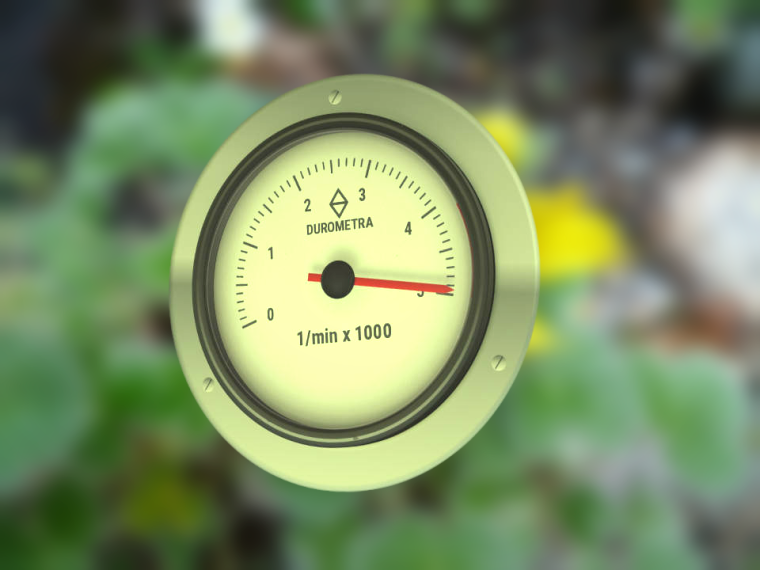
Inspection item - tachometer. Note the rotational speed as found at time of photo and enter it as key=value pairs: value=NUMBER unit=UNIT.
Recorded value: value=4950 unit=rpm
